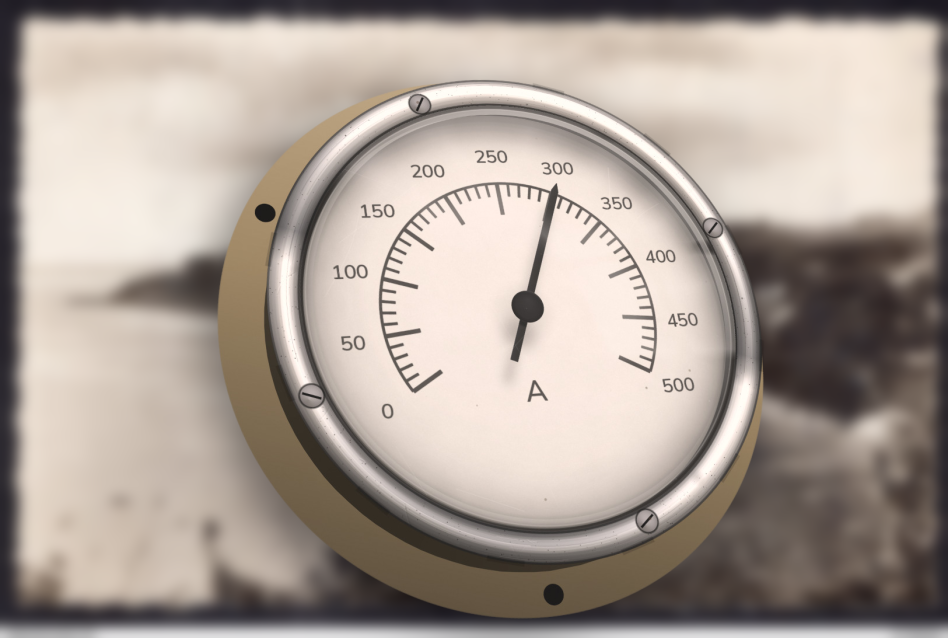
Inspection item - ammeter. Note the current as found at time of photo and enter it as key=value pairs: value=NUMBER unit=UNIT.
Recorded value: value=300 unit=A
